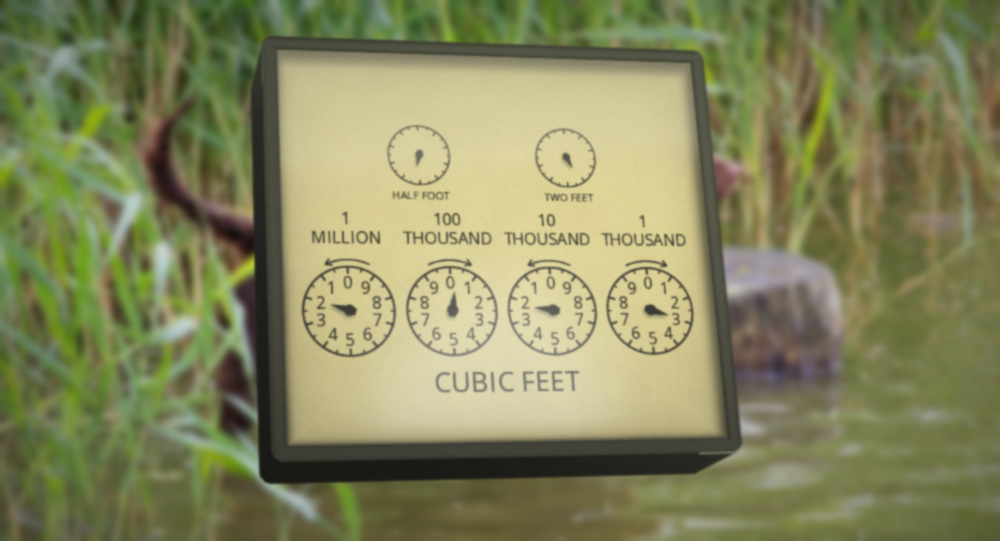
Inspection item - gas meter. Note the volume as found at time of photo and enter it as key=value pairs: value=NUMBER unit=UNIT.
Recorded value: value=202300 unit=ft³
